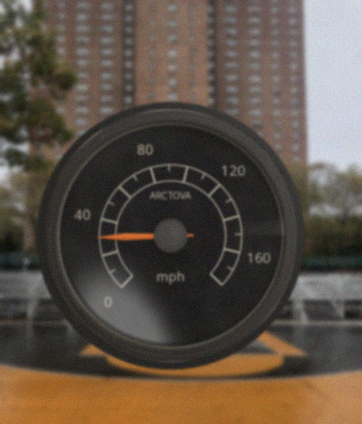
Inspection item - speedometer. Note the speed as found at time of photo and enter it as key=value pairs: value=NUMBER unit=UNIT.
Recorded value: value=30 unit=mph
